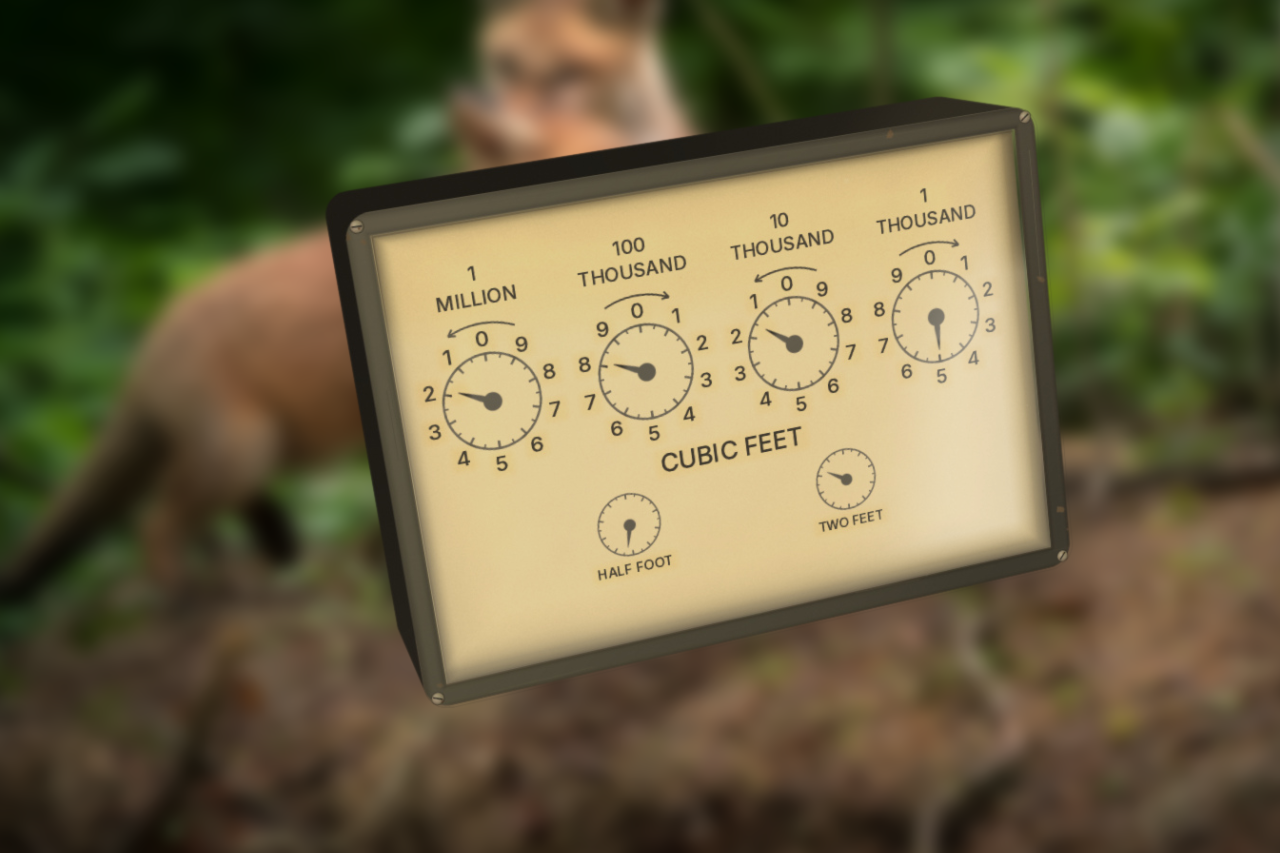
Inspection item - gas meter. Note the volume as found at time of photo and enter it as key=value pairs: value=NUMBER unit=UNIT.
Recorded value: value=181500 unit=ft³
